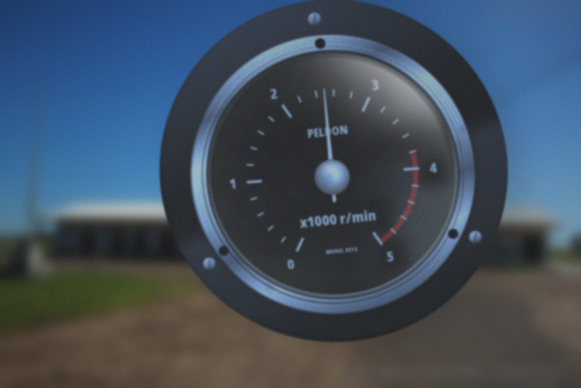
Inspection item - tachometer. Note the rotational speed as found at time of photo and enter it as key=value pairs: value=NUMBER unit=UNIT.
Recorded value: value=2500 unit=rpm
